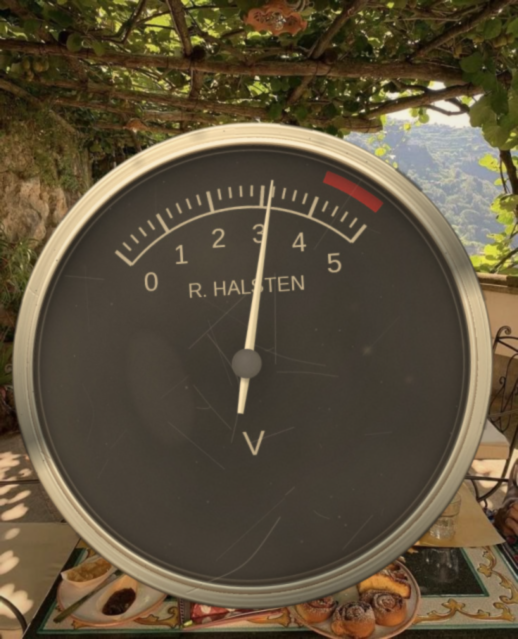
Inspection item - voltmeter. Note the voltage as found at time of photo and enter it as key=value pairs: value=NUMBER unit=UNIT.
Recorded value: value=3.2 unit=V
